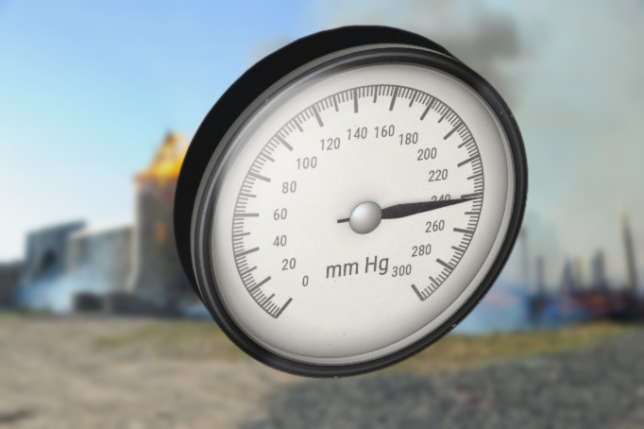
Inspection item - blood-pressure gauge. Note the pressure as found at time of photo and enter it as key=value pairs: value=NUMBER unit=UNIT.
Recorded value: value=240 unit=mmHg
